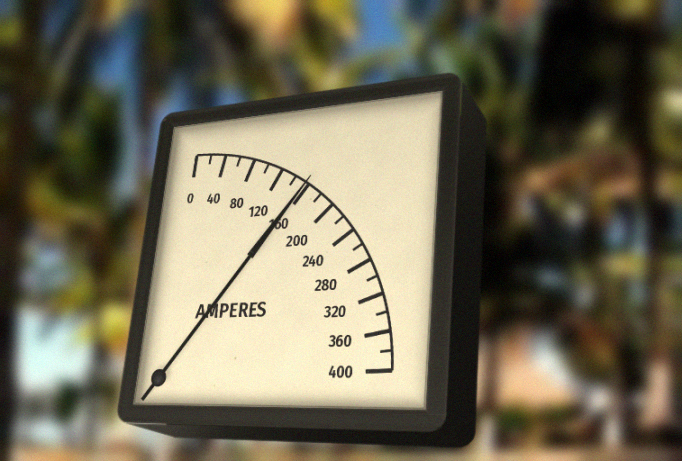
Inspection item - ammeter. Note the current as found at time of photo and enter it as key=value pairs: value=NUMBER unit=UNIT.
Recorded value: value=160 unit=A
